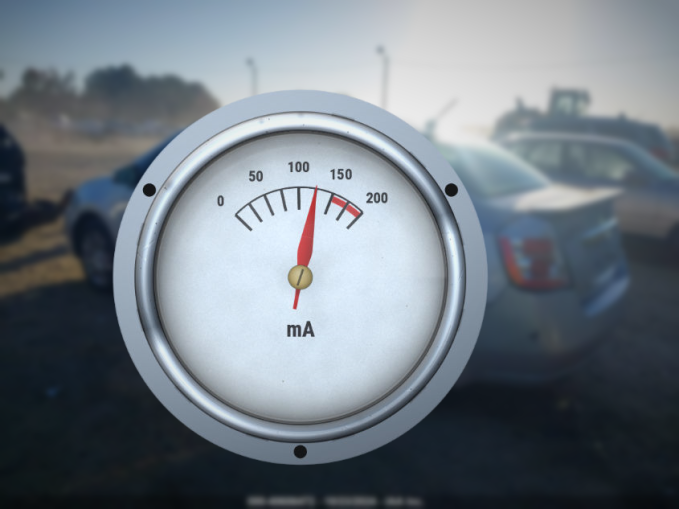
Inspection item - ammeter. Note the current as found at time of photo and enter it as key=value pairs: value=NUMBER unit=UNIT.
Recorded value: value=125 unit=mA
